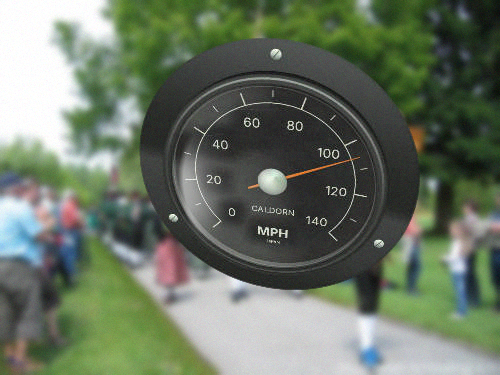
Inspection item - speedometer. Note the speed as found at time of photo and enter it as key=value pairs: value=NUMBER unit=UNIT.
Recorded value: value=105 unit=mph
